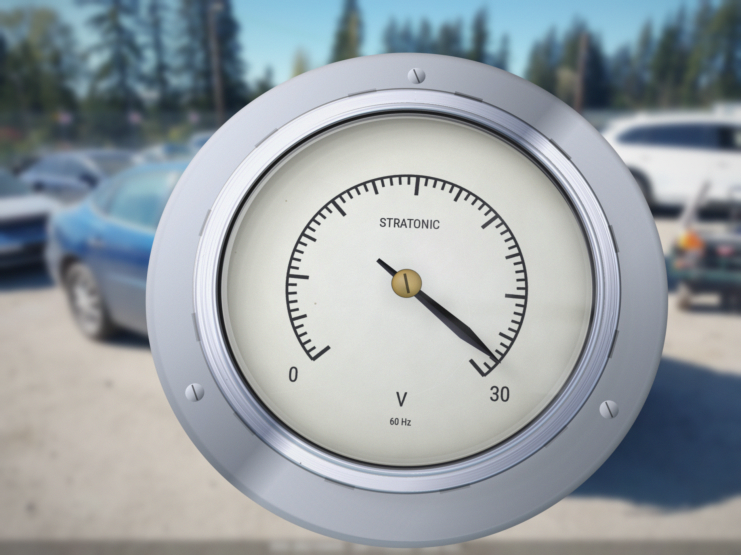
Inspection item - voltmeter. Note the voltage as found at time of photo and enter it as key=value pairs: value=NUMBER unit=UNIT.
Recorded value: value=29 unit=V
